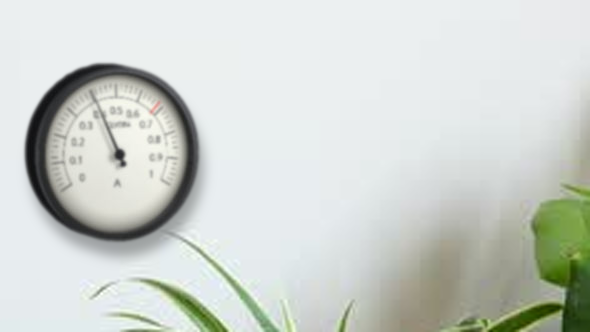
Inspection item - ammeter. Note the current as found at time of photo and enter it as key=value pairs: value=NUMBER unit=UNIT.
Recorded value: value=0.4 unit=A
